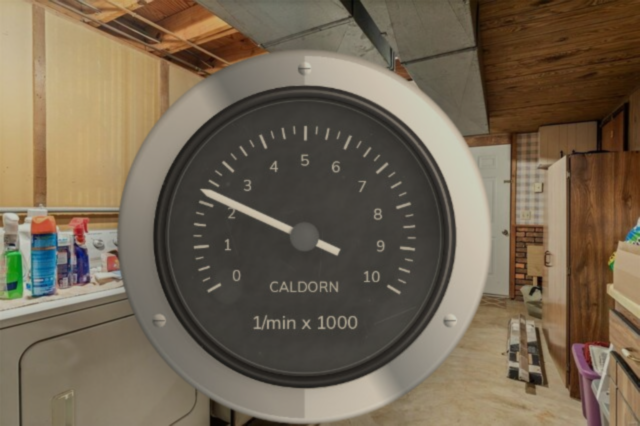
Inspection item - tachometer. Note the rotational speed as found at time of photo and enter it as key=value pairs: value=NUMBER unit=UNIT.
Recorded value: value=2250 unit=rpm
